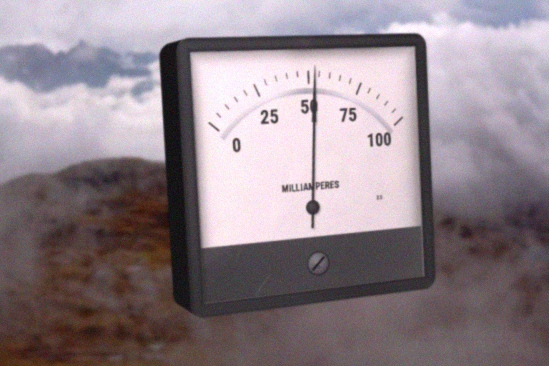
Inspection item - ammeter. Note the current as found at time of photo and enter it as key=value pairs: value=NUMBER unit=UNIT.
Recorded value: value=52.5 unit=mA
